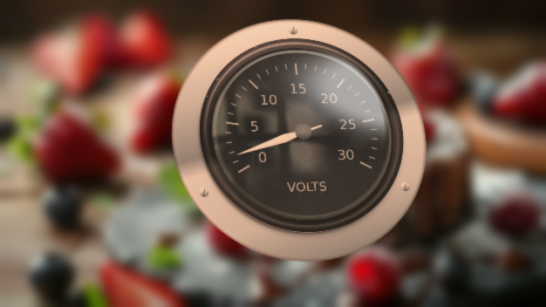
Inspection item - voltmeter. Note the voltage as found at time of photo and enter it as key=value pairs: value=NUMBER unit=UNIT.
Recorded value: value=1.5 unit=V
